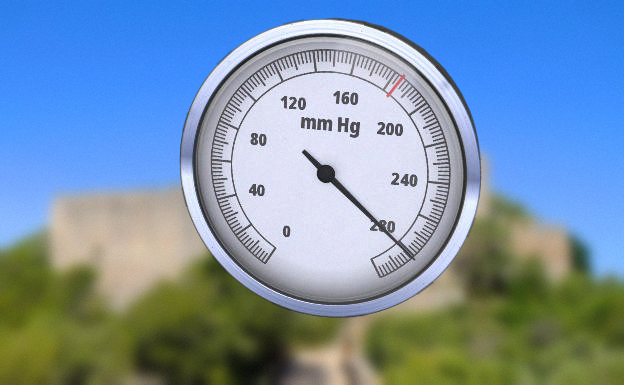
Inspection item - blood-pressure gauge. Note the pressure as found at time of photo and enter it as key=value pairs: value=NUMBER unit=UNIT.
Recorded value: value=280 unit=mmHg
